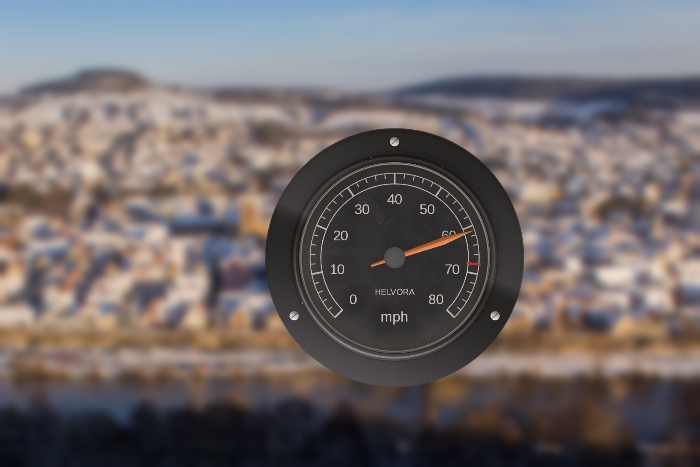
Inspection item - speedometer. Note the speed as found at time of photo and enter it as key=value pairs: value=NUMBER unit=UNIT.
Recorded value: value=61 unit=mph
